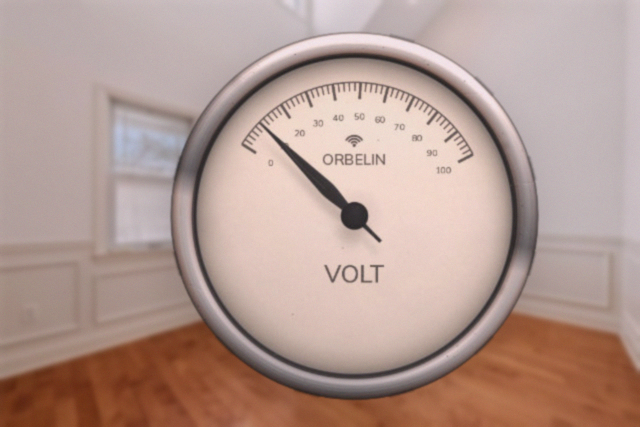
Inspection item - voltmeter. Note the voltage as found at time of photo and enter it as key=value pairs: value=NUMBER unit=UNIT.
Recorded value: value=10 unit=V
